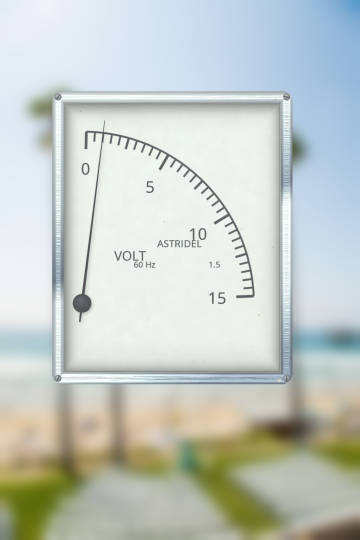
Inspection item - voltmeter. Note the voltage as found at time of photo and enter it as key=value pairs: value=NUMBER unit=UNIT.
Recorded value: value=1 unit=V
